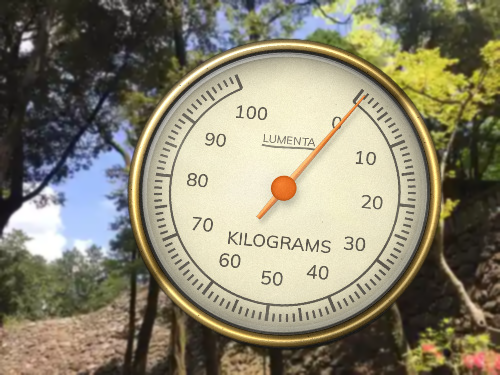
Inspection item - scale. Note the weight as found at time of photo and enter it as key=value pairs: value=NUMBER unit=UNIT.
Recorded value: value=1 unit=kg
